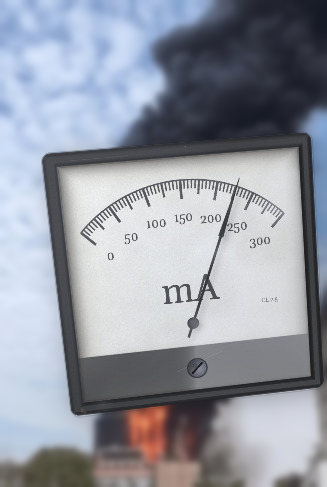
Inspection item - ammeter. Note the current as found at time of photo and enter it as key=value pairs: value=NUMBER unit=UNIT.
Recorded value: value=225 unit=mA
